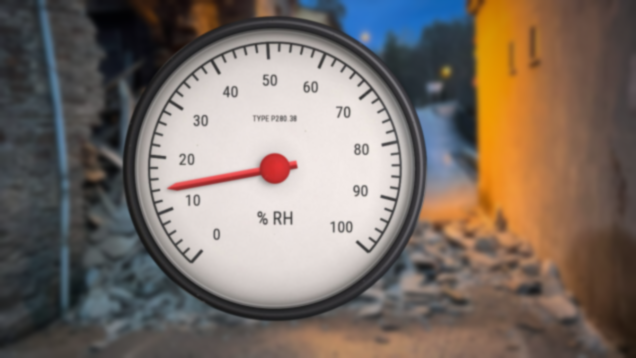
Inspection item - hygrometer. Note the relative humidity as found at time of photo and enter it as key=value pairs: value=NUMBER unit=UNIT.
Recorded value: value=14 unit=%
